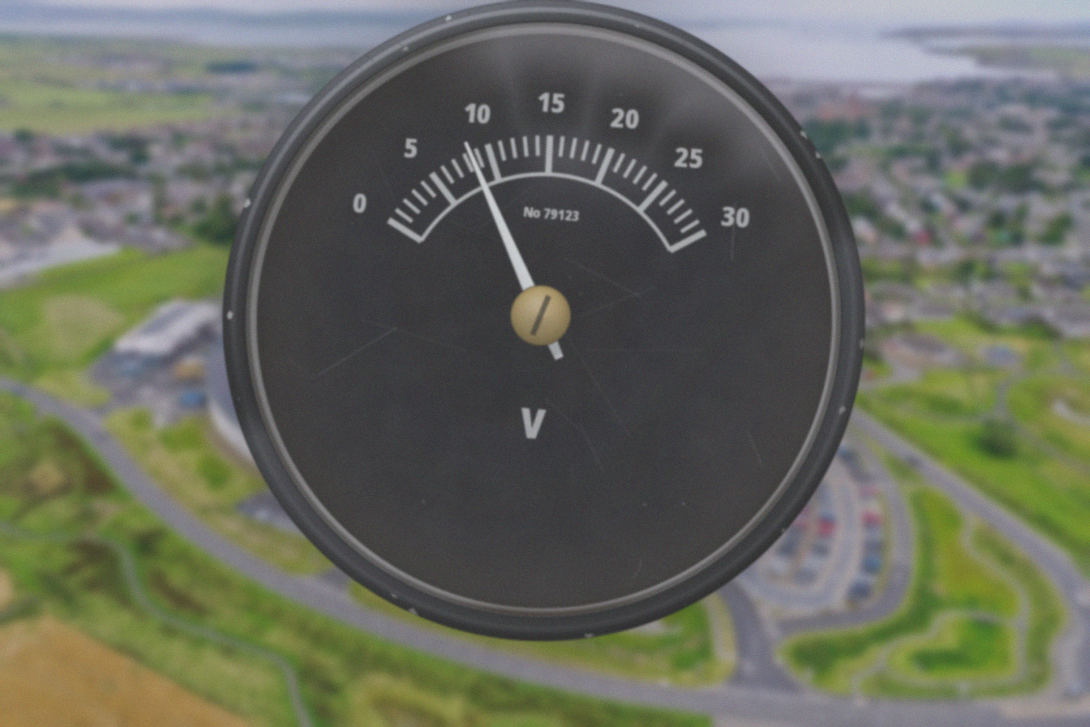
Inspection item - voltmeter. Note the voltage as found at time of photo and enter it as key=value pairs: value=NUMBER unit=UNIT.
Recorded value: value=8.5 unit=V
